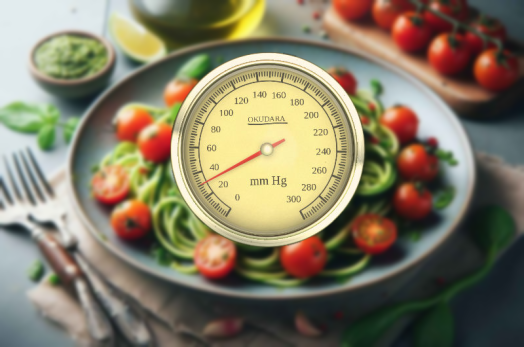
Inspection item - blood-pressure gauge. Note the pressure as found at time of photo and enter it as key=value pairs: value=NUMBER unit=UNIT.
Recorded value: value=30 unit=mmHg
